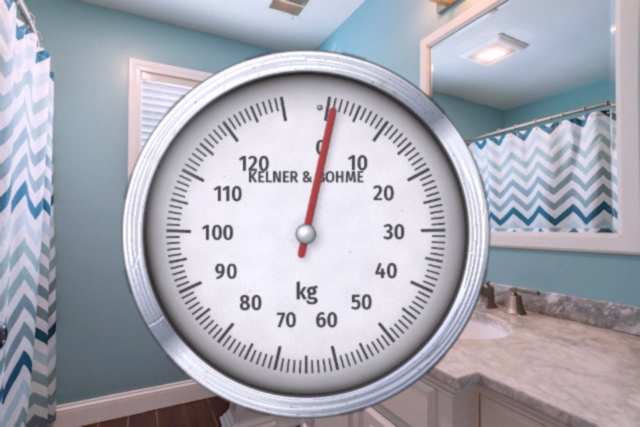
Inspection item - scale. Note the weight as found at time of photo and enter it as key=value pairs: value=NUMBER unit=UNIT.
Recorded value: value=1 unit=kg
